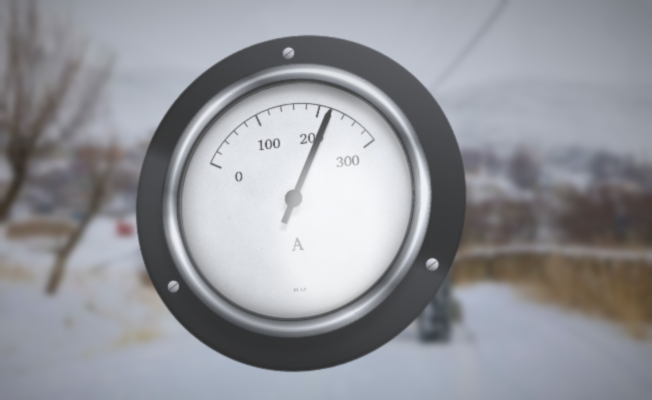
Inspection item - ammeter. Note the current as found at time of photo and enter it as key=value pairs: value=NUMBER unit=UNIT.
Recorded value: value=220 unit=A
